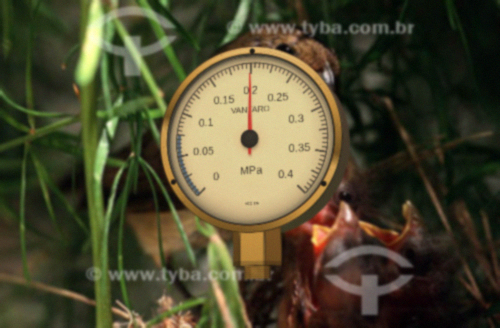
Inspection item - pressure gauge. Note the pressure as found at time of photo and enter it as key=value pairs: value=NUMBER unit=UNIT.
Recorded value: value=0.2 unit=MPa
